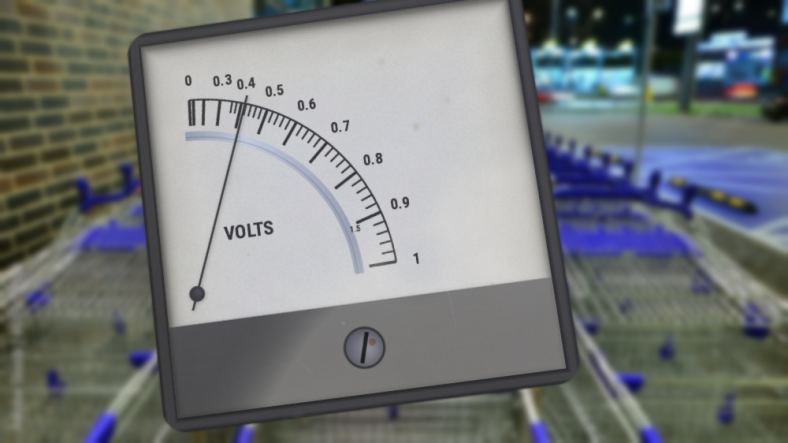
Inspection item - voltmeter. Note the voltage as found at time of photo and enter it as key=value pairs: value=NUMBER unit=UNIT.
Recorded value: value=0.42 unit=V
